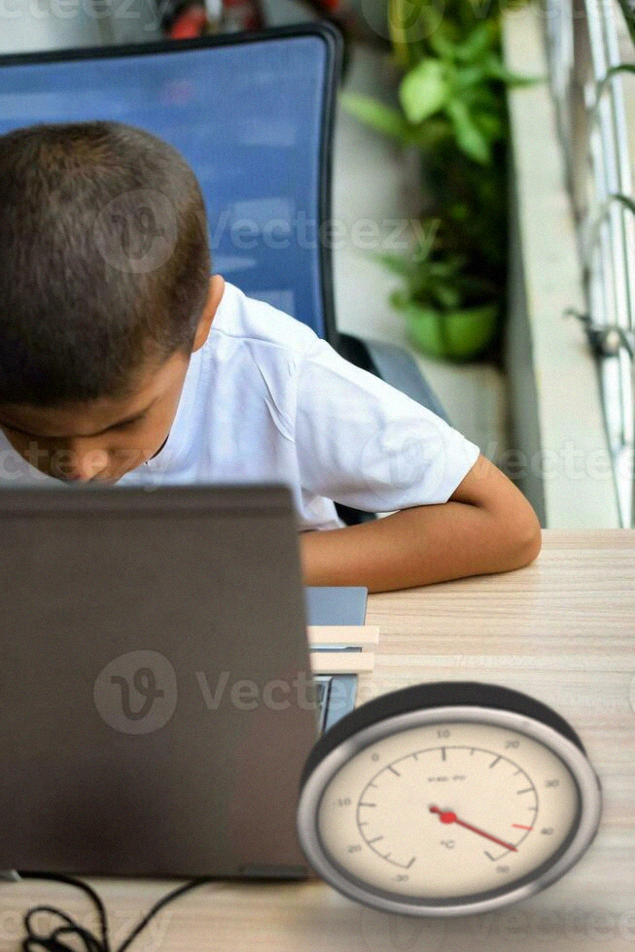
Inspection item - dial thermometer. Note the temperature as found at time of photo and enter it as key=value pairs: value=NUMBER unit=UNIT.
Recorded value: value=45 unit=°C
